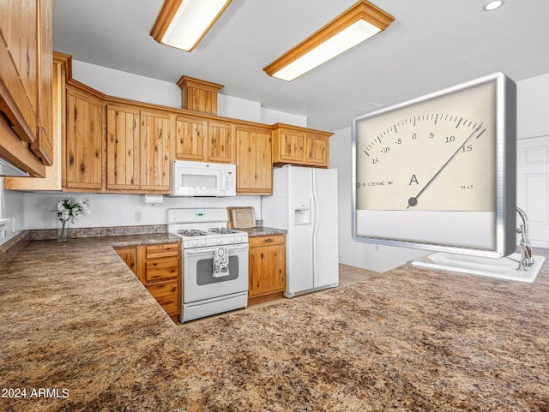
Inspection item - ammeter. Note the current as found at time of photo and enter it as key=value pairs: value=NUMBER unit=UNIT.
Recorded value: value=14 unit=A
